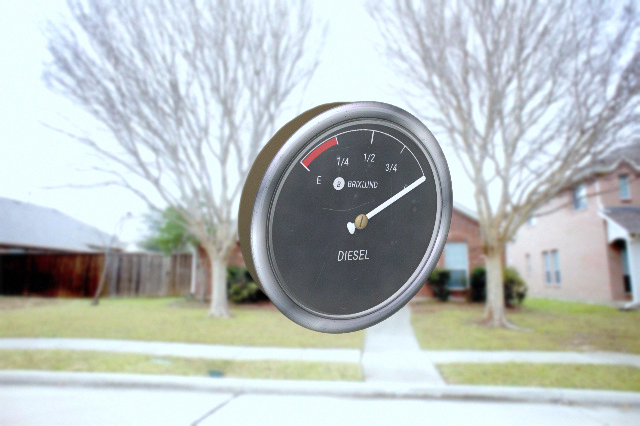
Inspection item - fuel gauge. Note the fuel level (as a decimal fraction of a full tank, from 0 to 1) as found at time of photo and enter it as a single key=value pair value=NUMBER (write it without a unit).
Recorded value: value=1
